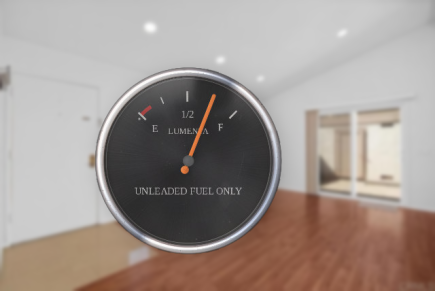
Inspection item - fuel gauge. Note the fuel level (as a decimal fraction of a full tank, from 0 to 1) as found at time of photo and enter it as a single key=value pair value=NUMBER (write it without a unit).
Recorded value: value=0.75
